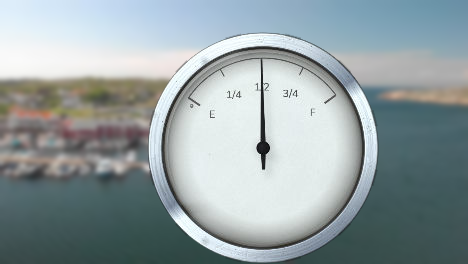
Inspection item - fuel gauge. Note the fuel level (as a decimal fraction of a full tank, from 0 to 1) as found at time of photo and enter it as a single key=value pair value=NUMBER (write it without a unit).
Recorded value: value=0.5
